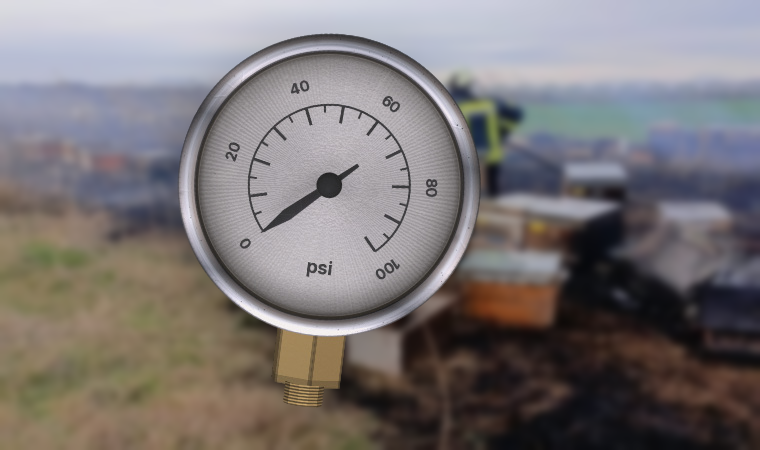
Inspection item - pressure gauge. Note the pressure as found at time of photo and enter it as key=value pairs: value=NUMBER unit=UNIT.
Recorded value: value=0 unit=psi
